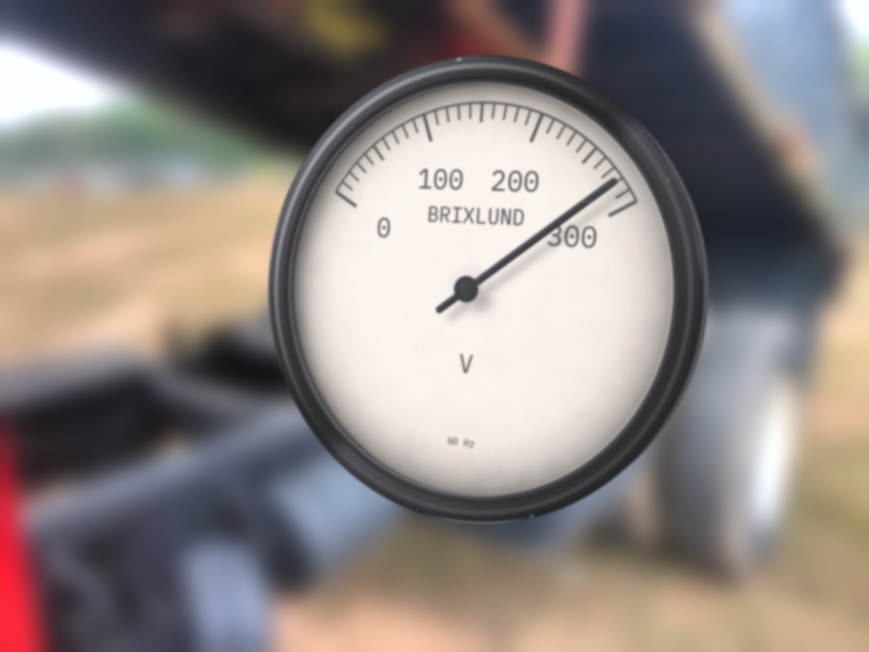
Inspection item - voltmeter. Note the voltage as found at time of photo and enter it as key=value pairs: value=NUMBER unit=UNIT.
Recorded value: value=280 unit=V
